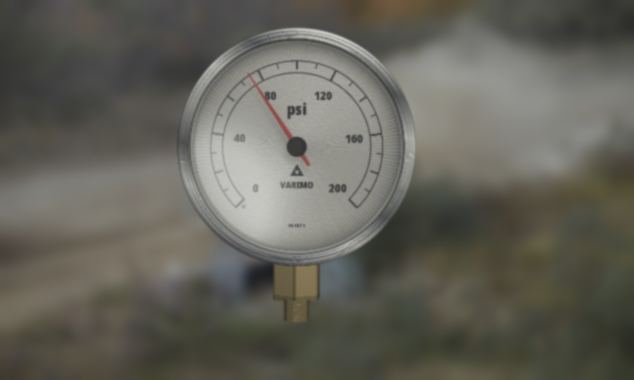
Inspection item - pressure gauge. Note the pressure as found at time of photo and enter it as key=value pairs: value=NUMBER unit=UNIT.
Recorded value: value=75 unit=psi
